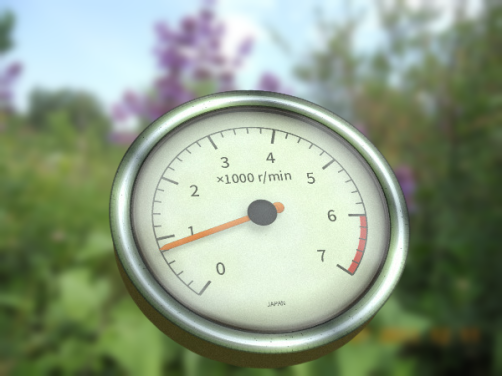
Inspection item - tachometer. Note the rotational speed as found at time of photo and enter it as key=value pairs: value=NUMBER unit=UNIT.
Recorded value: value=800 unit=rpm
